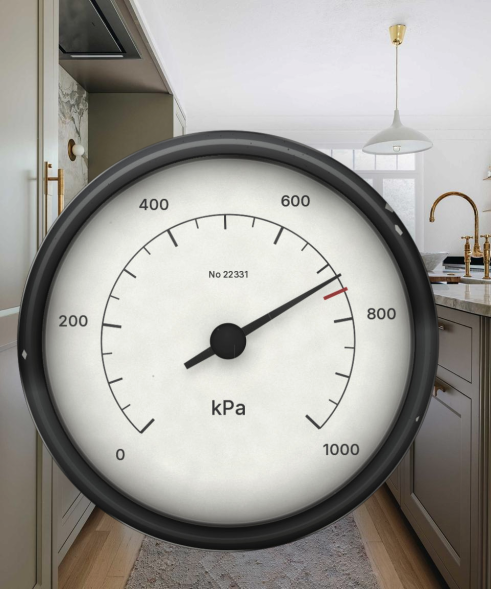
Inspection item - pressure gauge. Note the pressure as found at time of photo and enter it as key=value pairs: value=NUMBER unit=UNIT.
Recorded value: value=725 unit=kPa
